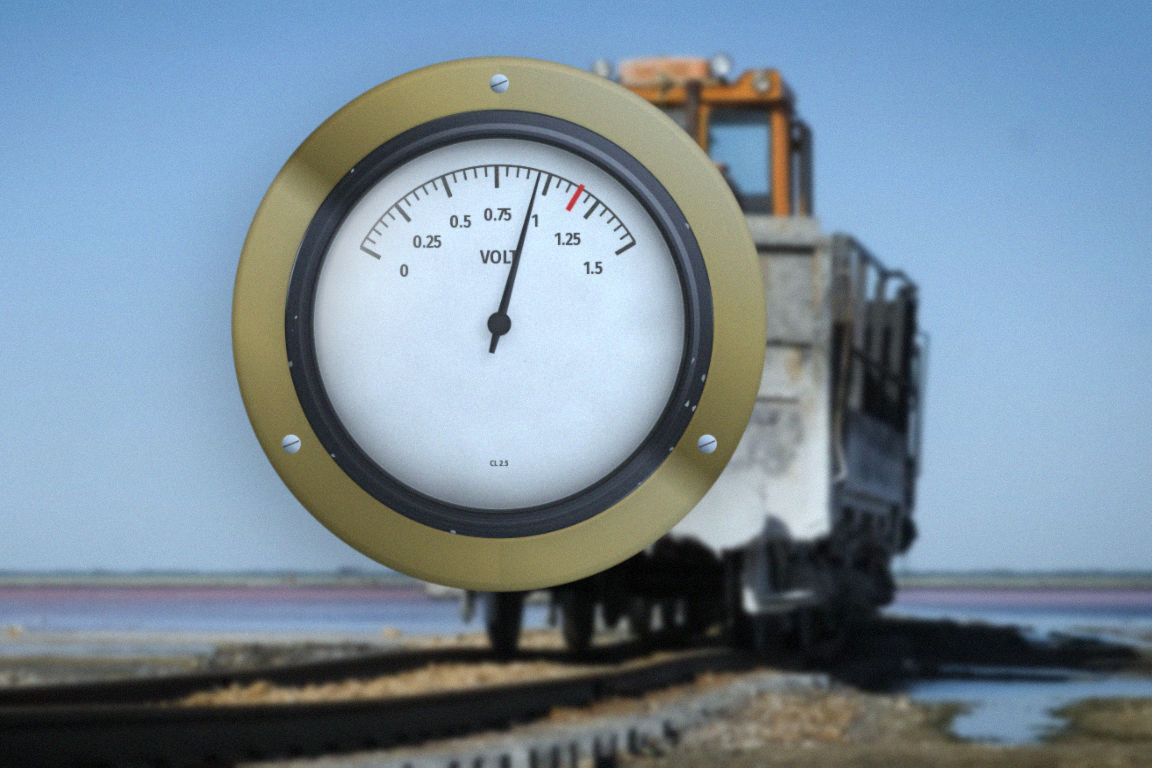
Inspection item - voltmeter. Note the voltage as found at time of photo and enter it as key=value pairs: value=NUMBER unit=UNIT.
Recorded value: value=0.95 unit=V
